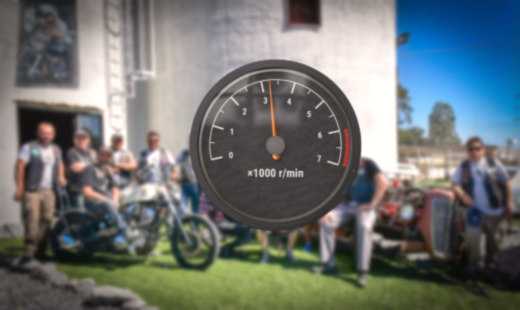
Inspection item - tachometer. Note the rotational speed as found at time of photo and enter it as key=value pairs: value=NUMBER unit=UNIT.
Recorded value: value=3250 unit=rpm
